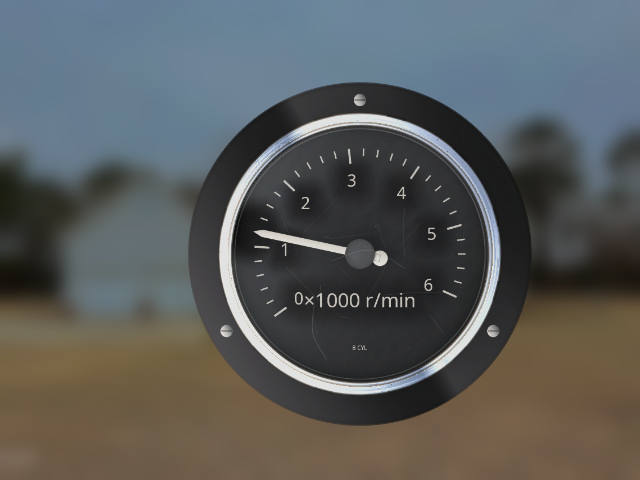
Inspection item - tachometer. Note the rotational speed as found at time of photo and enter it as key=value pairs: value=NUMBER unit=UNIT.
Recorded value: value=1200 unit=rpm
